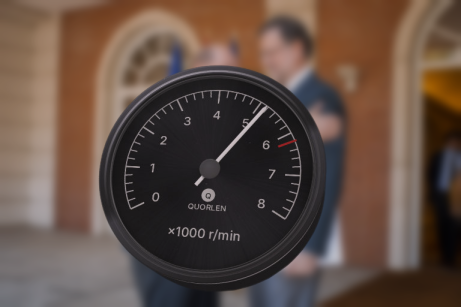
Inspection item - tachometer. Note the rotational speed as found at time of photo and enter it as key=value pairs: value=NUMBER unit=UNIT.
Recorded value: value=5200 unit=rpm
